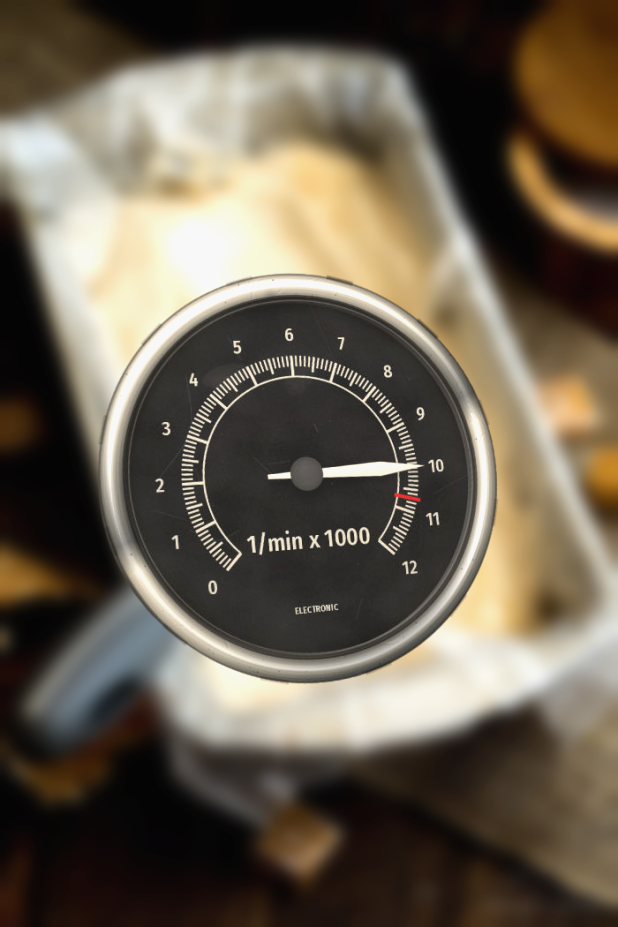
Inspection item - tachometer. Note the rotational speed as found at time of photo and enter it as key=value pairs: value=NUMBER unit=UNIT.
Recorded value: value=10000 unit=rpm
